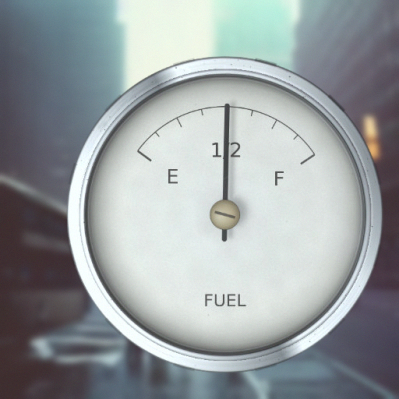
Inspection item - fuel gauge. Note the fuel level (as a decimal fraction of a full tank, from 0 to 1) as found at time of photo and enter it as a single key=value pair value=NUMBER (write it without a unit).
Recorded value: value=0.5
